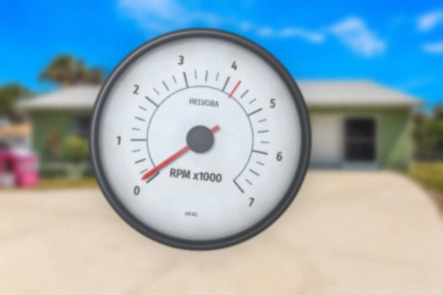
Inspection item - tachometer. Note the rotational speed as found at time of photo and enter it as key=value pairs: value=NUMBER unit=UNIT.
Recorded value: value=125 unit=rpm
